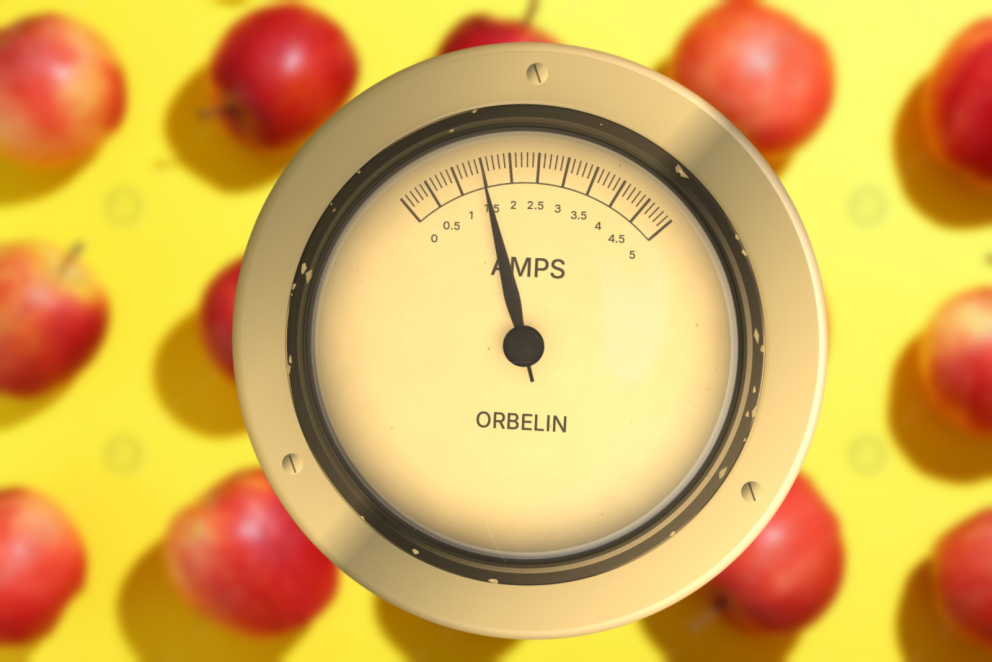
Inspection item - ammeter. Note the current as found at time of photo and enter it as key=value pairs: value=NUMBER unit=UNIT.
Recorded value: value=1.5 unit=A
